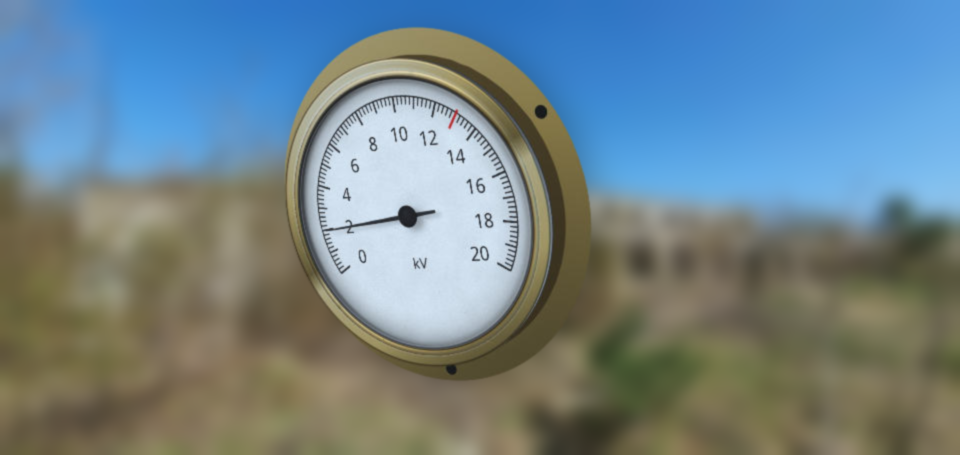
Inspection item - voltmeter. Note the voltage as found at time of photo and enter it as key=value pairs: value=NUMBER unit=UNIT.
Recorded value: value=2 unit=kV
